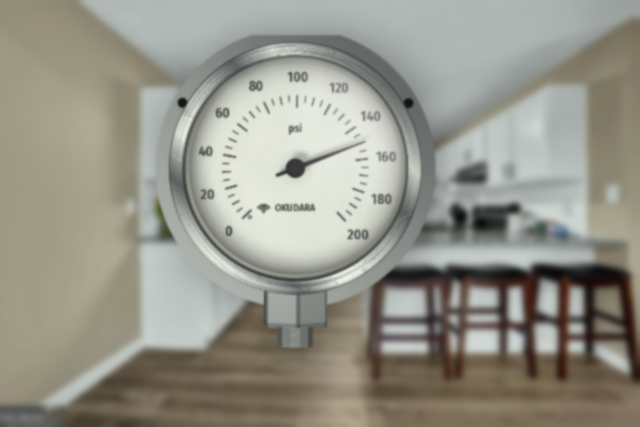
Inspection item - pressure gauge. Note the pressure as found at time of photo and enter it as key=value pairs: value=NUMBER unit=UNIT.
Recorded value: value=150 unit=psi
